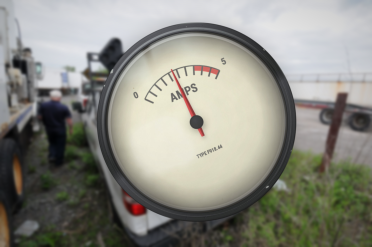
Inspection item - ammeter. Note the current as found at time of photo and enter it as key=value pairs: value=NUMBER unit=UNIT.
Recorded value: value=2.25 unit=A
